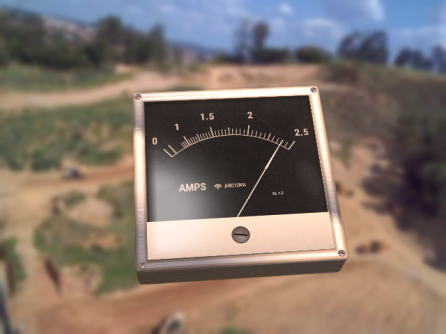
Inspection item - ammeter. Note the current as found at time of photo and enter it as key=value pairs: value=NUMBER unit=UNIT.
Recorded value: value=2.4 unit=A
